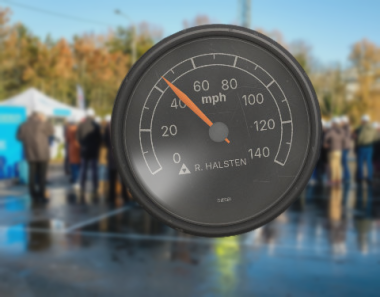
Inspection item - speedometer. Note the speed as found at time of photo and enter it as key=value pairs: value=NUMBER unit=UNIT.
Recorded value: value=45 unit=mph
